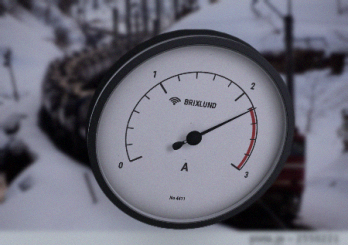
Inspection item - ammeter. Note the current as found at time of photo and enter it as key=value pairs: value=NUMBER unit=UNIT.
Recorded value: value=2.2 unit=A
